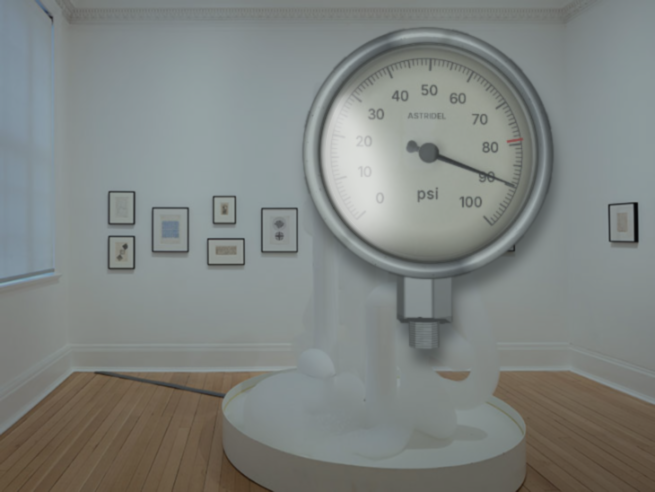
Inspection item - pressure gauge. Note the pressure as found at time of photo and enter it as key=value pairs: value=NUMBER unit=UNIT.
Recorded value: value=90 unit=psi
